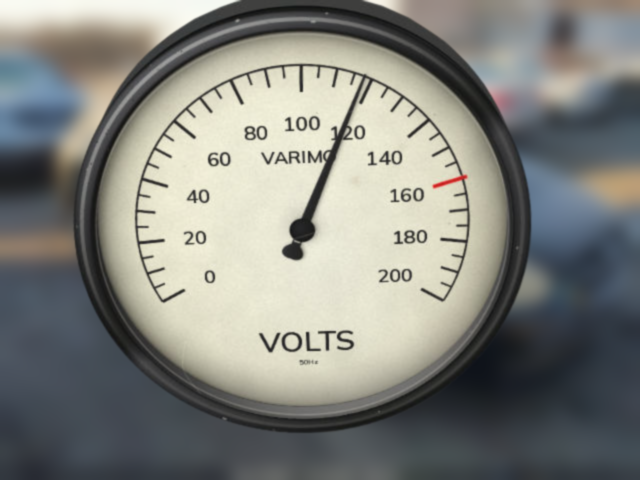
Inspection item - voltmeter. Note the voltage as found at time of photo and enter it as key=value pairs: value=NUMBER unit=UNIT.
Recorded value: value=117.5 unit=V
